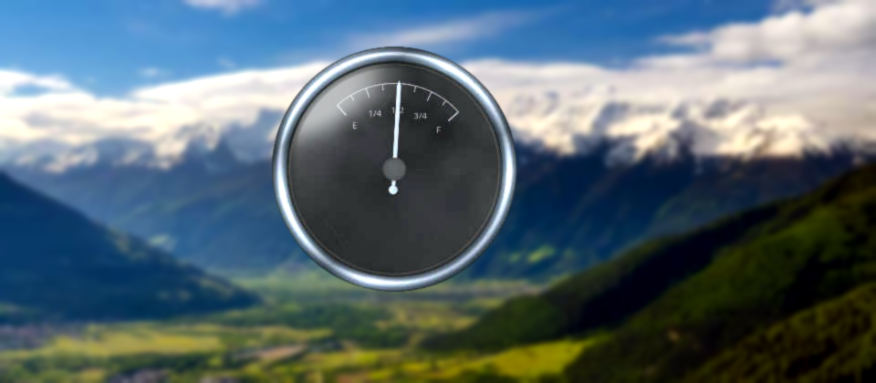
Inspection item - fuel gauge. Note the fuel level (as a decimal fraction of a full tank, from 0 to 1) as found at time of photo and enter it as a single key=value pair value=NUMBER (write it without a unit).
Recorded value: value=0.5
